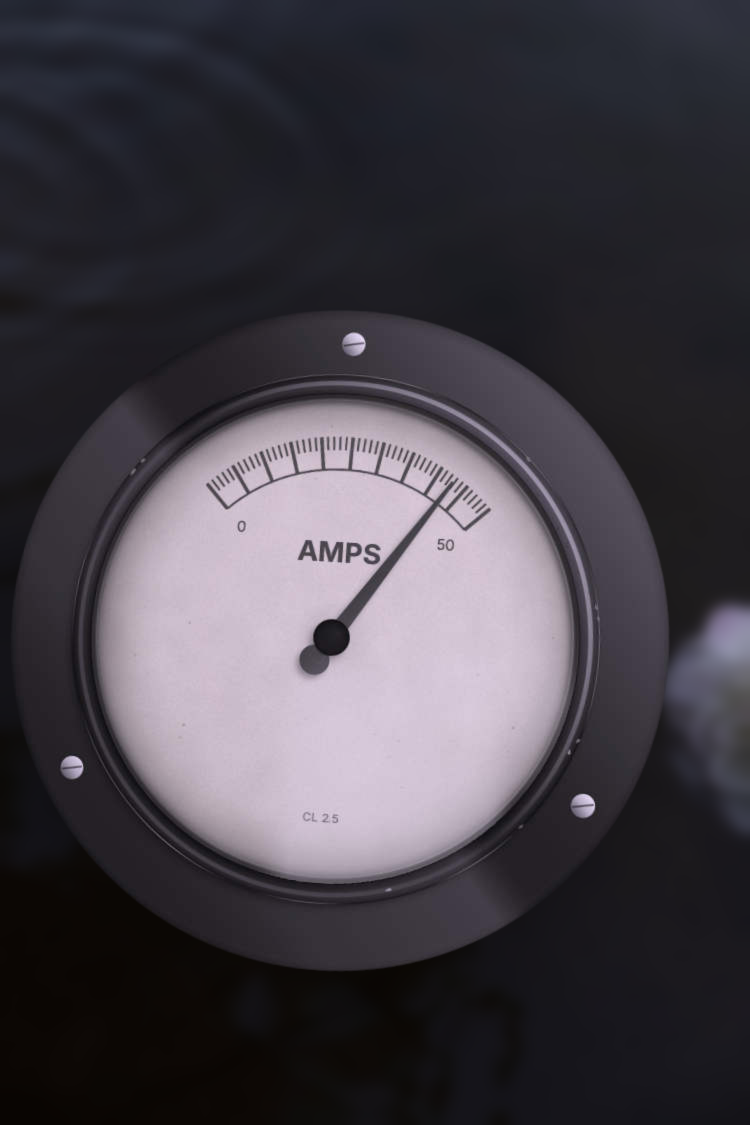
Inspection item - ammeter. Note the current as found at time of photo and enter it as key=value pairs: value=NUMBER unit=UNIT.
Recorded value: value=43 unit=A
